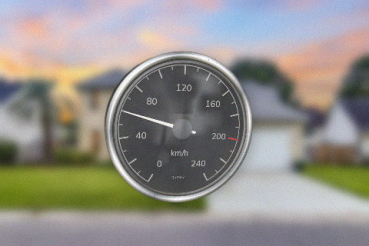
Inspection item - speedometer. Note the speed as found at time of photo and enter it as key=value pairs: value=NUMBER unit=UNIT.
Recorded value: value=60 unit=km/h
